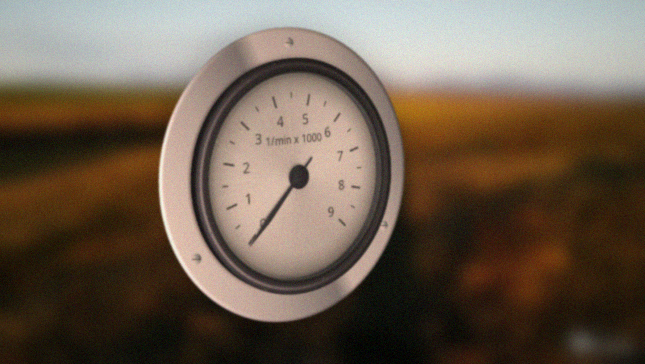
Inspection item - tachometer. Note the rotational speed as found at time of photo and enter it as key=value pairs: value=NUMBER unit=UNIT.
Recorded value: value=0 unit=rpm
